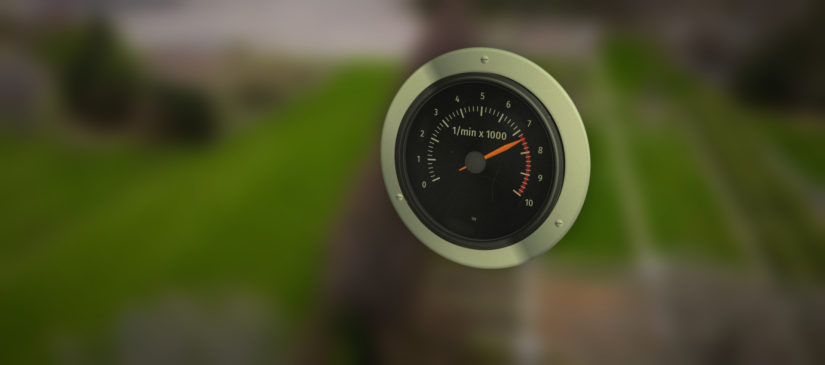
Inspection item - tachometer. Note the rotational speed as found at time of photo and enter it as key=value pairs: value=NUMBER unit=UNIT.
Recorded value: value=7400 unit=rpm
